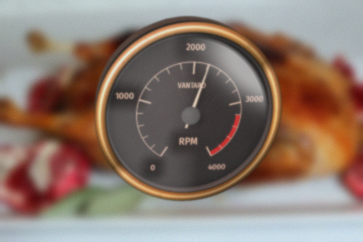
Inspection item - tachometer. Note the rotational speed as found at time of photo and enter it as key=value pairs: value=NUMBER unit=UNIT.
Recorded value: value=2200 unit=rpm
